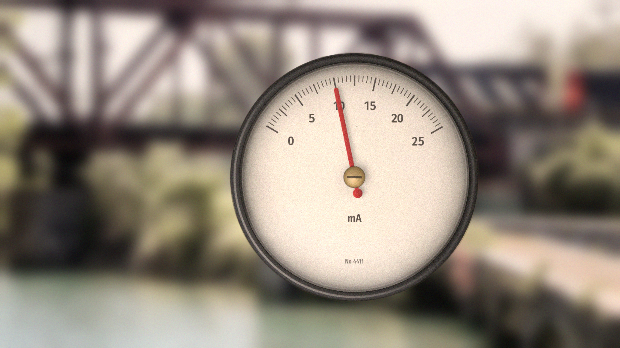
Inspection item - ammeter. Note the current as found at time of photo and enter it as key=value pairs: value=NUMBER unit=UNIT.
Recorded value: value=10 unit=mA
